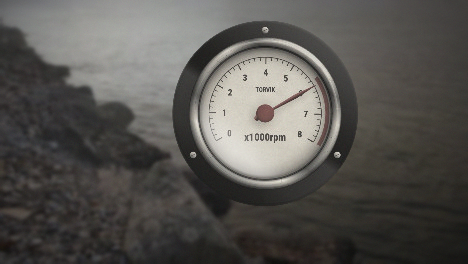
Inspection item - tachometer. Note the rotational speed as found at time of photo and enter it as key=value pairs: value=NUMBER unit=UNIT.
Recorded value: value=6000 unit=rpm
